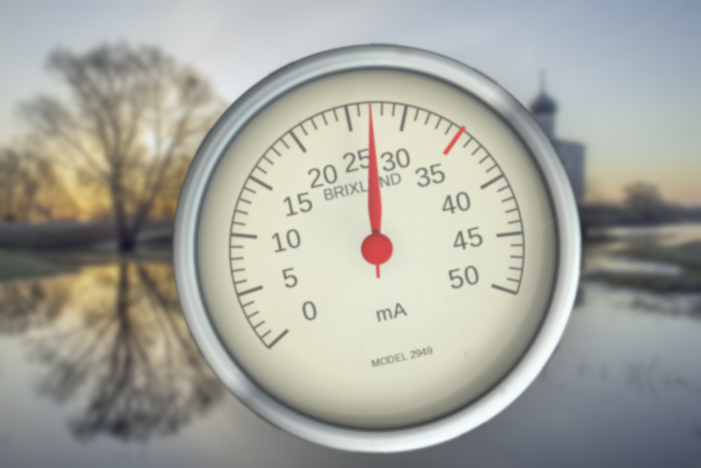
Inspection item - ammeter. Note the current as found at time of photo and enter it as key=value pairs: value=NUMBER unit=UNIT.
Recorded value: value=27 unit=mA
